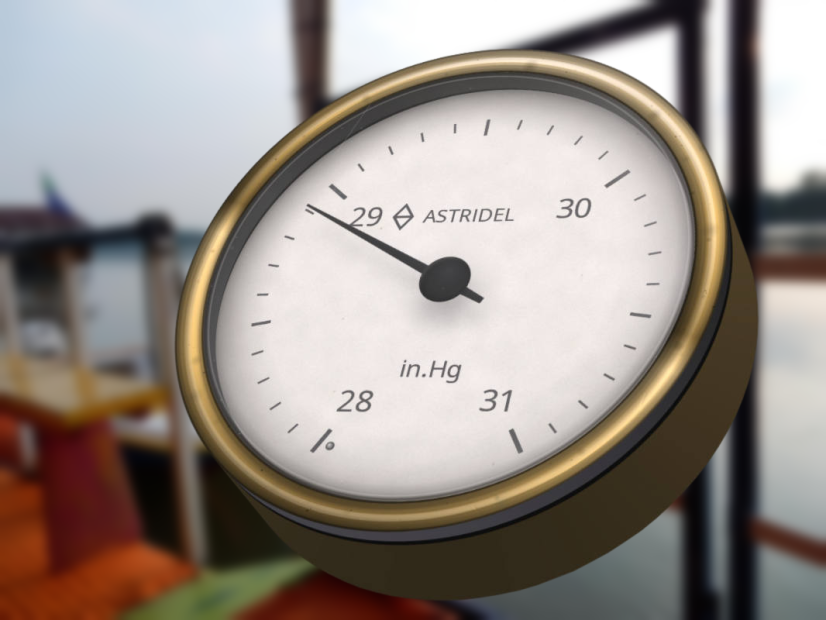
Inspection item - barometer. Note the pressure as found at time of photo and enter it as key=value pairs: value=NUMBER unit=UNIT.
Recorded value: value=28.9 unit=inHg
